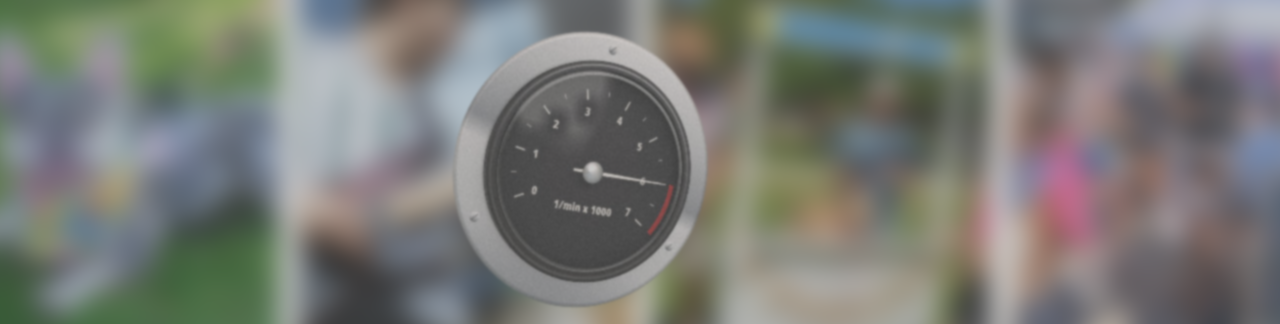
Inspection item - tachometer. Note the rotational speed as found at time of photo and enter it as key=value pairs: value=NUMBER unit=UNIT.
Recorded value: value=6000 unit=rpm
